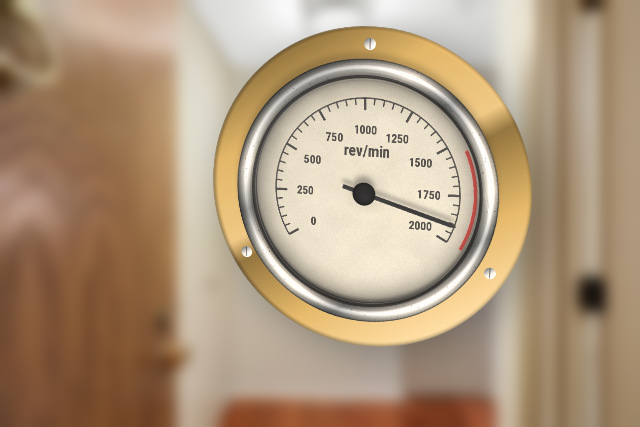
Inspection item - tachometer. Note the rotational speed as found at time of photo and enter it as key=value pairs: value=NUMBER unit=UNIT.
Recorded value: value=1900 unit=rpm
